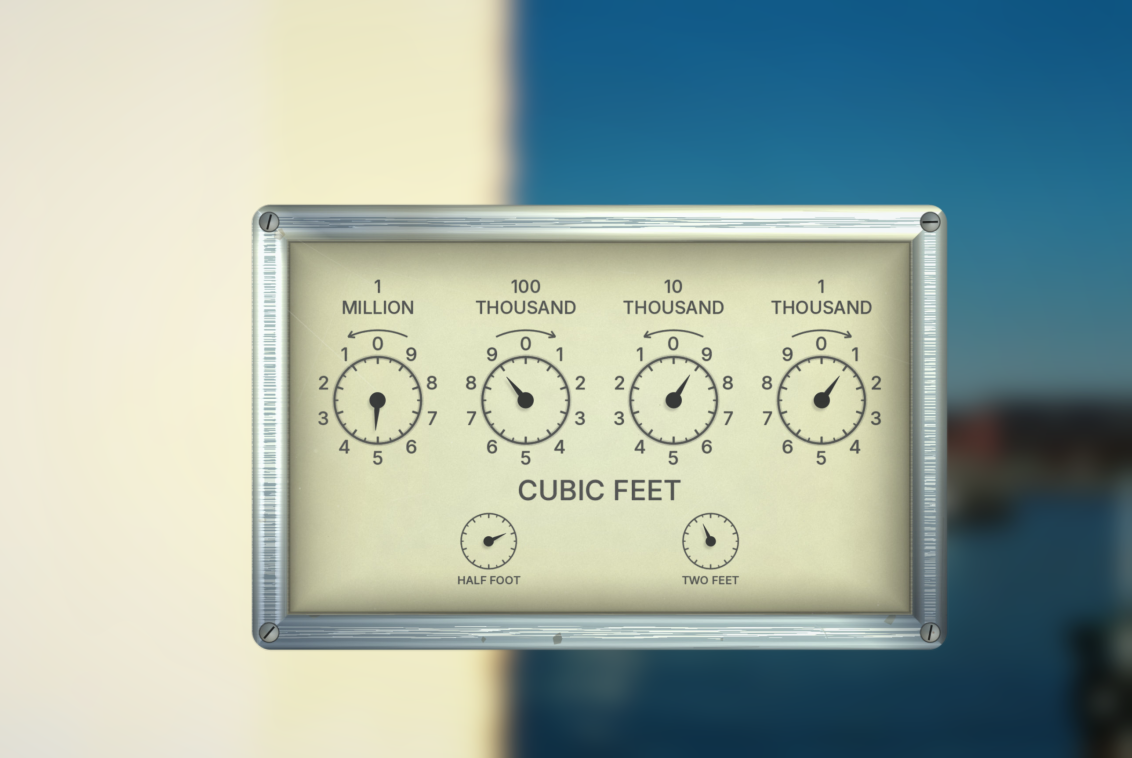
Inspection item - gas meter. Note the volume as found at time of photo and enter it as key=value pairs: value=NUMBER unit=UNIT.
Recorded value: value=489100 unit=ft³
